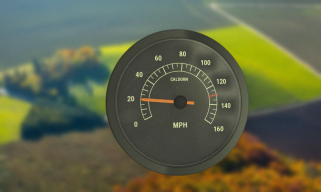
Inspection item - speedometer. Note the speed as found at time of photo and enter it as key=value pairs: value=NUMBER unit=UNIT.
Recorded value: value=20 unit=mph
